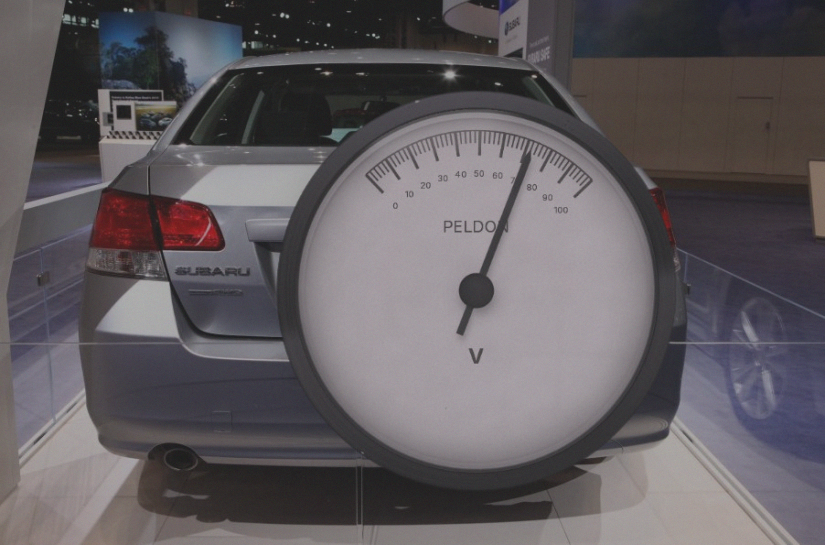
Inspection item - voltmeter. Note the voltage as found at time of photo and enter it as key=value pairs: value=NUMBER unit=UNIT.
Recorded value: value=72 unit=V
